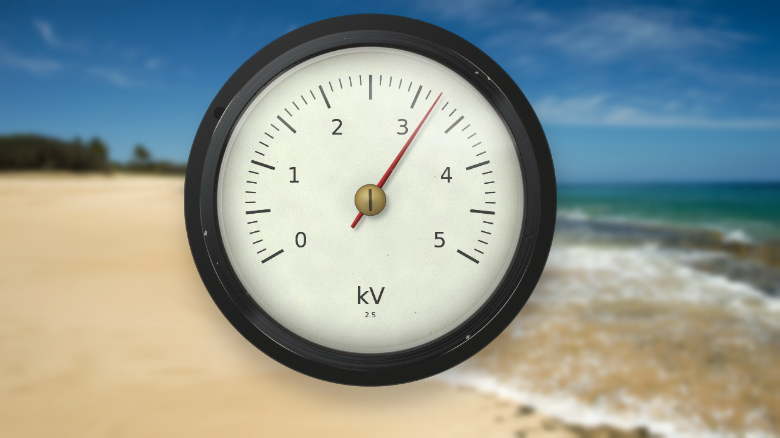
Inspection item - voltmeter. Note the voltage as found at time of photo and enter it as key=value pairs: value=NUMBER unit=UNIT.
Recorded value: value=3.2 unit=kV
